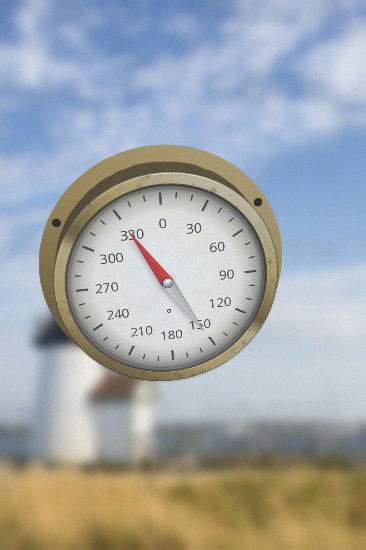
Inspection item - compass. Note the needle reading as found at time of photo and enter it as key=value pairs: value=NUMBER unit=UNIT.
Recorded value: value=330 unit=°
